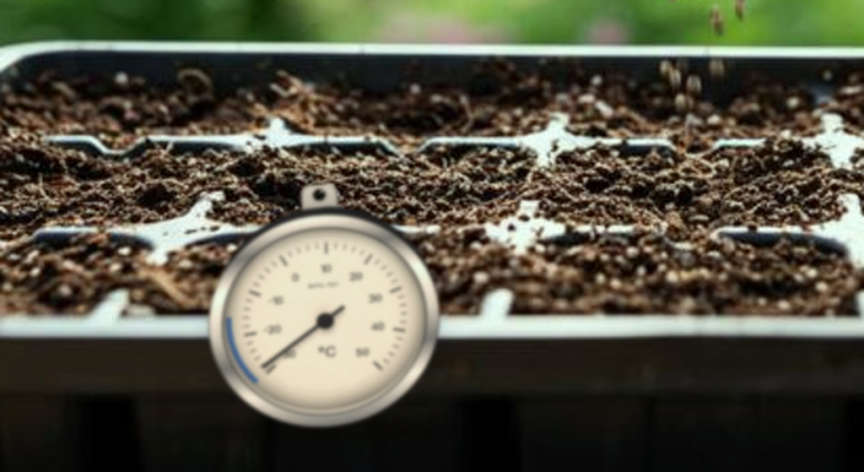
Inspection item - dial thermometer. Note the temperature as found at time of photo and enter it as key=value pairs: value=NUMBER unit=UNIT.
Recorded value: value=-28 unit=°C
